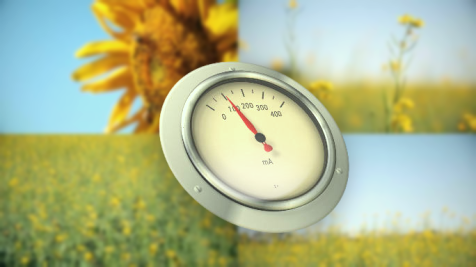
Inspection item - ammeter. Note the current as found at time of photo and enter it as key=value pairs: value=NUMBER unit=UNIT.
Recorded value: value=100 unit=mA
